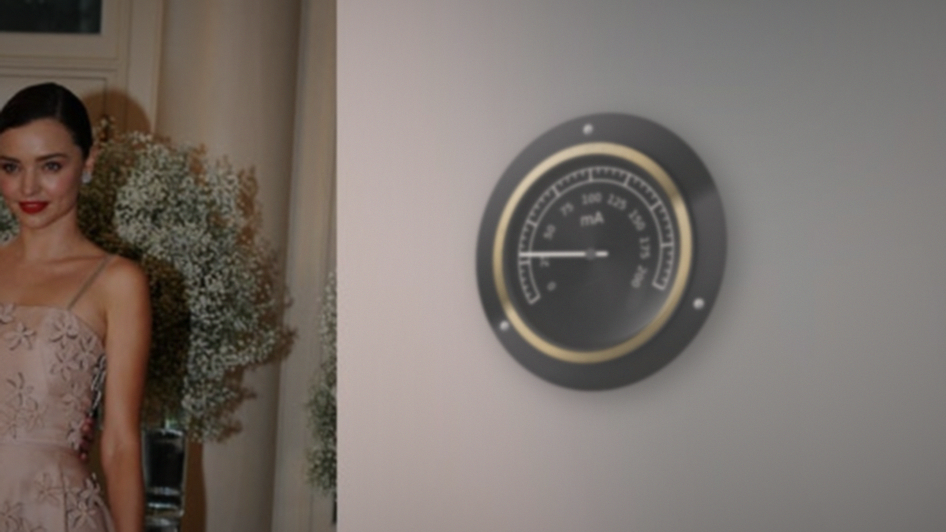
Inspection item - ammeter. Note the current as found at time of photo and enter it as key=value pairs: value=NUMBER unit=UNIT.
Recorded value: value=30 unit=mA
